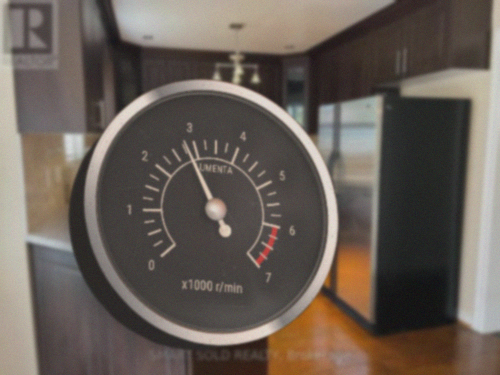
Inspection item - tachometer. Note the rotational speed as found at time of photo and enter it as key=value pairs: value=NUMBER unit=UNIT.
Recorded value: value=2750 unit=rpm
